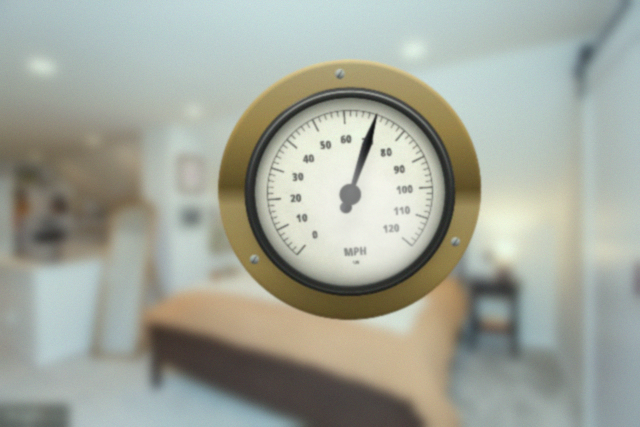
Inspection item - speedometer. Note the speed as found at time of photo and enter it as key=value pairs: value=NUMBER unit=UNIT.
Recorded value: value=70 unit=mph
